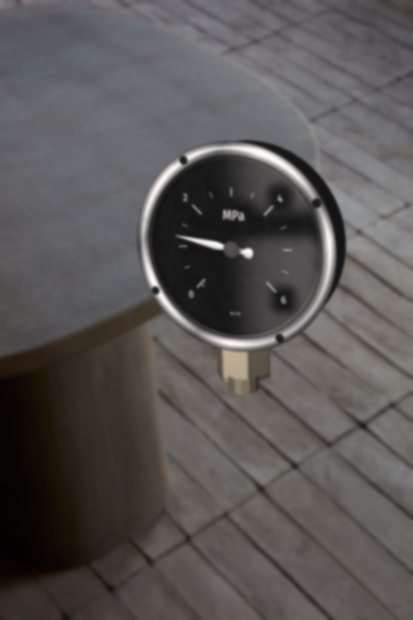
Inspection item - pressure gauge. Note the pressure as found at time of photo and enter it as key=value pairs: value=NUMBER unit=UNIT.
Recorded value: value=1.25 unit=MPa
